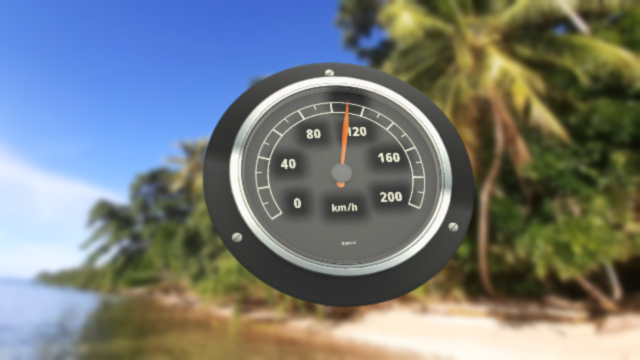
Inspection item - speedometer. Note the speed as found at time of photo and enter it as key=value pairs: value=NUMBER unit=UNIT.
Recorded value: value=110 unit=km/h
